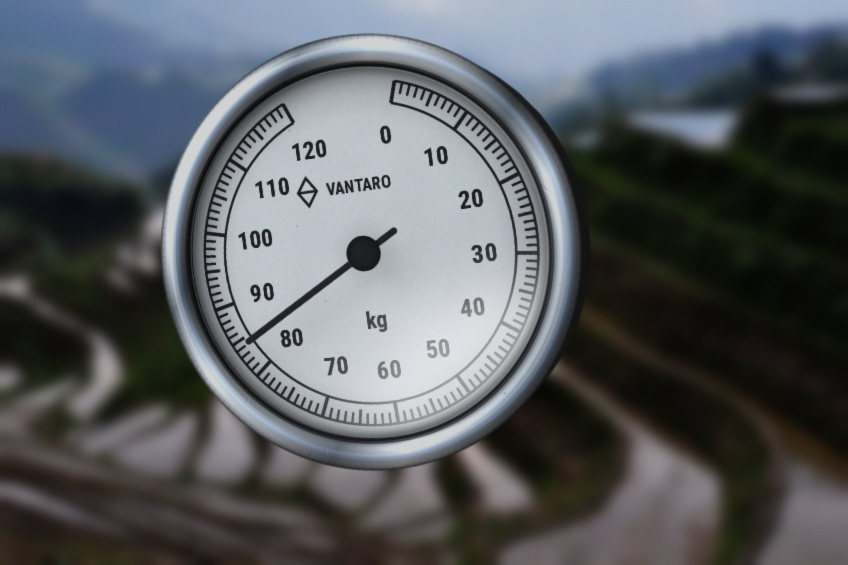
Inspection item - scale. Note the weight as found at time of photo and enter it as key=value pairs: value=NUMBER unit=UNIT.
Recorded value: value=84 unit=kg
